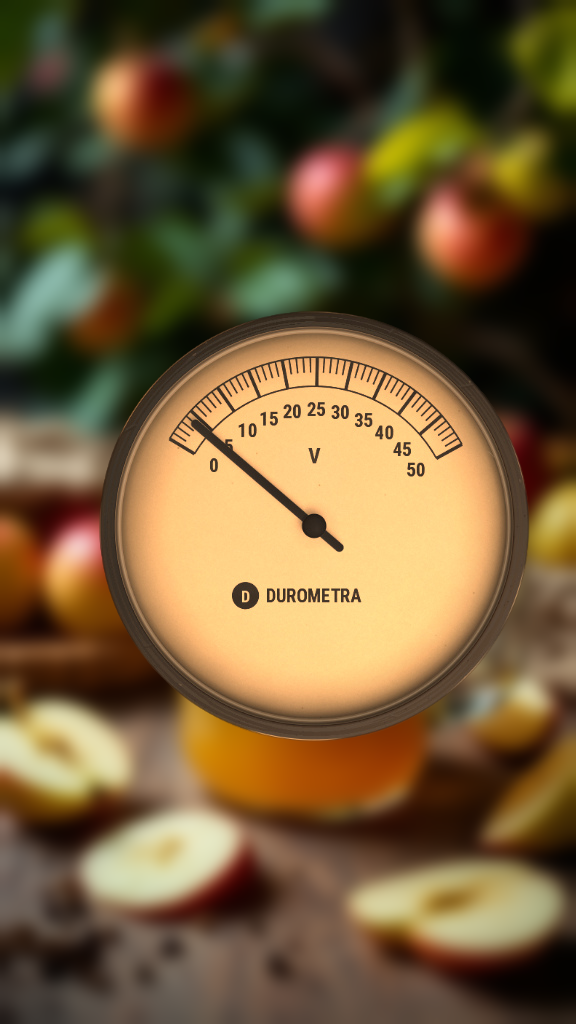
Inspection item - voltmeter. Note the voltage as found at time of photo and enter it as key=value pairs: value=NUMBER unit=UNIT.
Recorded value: value=4 unit=V
